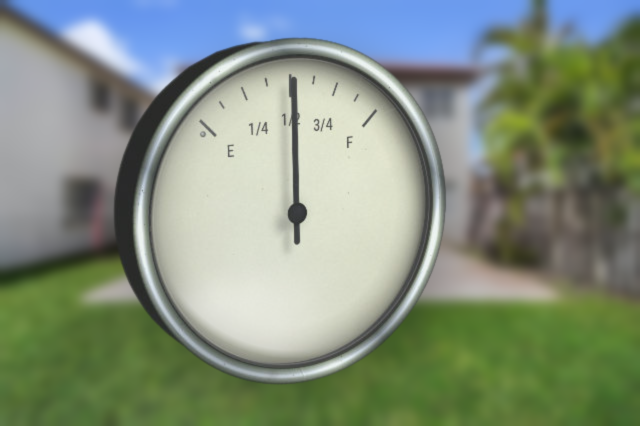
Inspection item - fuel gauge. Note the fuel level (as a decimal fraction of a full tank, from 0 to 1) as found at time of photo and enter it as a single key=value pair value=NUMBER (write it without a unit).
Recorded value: value=0.5
